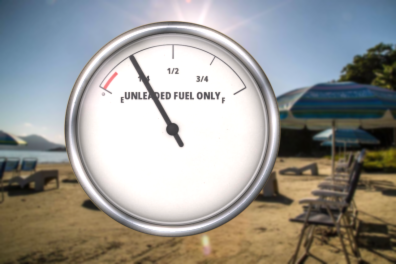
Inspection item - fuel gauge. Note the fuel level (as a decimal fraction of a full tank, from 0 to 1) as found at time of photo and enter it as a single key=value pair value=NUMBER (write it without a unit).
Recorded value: value=0.25
